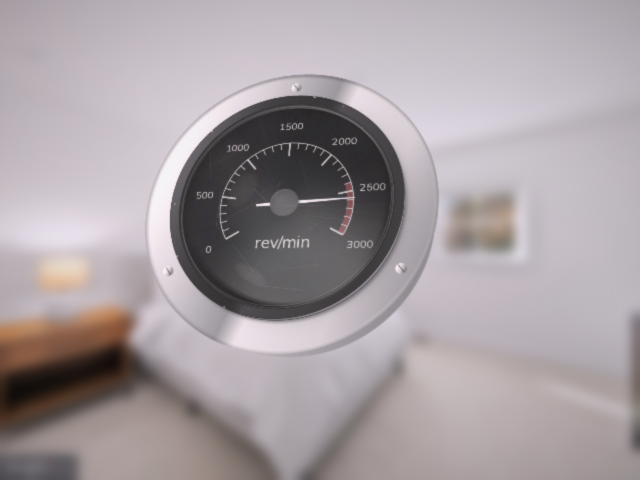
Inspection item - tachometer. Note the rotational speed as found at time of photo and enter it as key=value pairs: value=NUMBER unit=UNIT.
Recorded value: value=2600 unit=rpm
